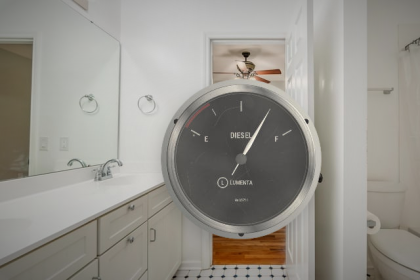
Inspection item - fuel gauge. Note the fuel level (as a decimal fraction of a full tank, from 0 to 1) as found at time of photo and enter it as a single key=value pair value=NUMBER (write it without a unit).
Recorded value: value=0.75
